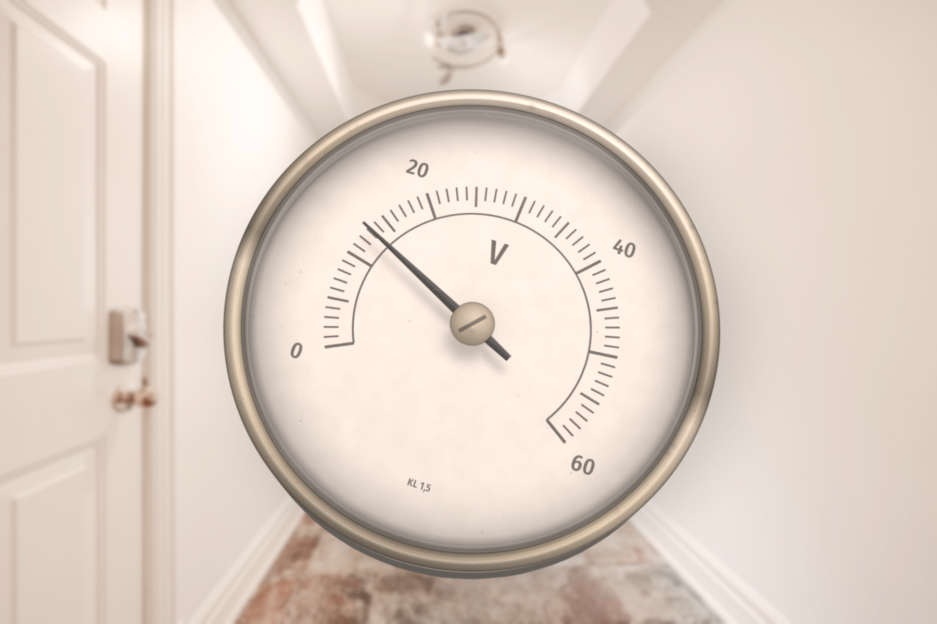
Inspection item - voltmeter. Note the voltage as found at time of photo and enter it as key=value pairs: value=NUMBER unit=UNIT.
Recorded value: value=13 unit=V
